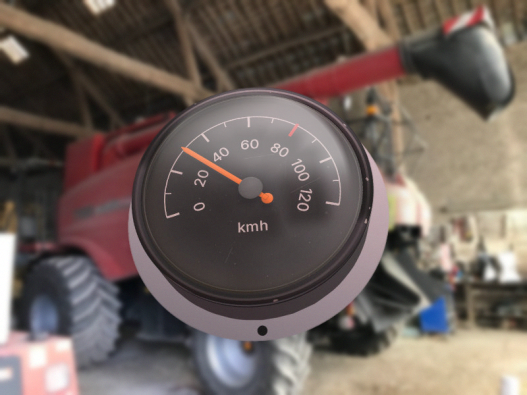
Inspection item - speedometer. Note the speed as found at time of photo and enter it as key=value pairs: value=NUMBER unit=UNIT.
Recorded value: value=30 unit=km/h
